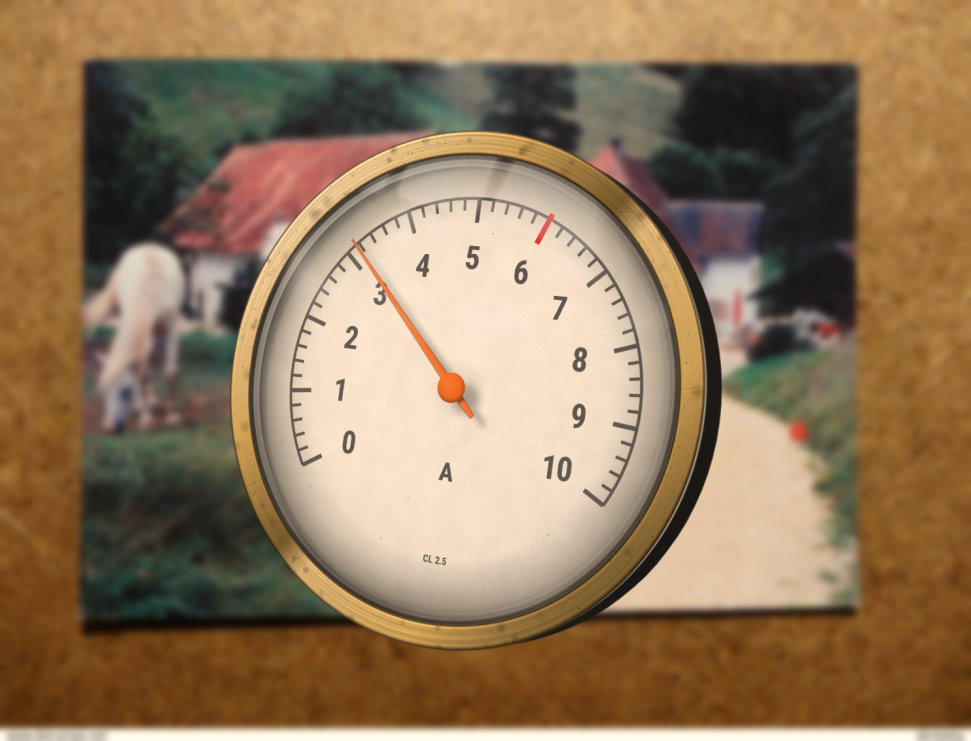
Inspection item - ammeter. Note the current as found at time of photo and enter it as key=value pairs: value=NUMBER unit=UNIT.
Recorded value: value=3.2 unit=A
